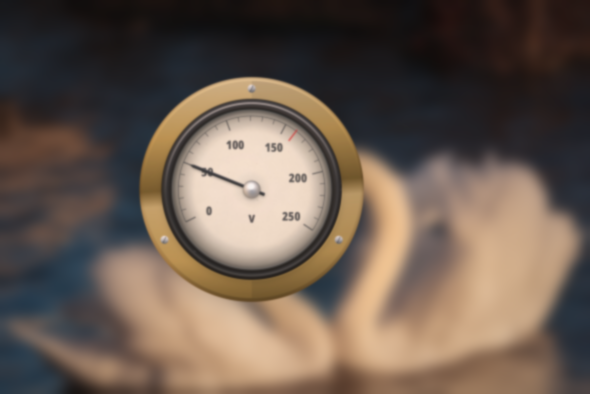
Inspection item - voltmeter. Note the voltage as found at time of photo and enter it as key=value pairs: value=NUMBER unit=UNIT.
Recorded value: value=50 unit=V
